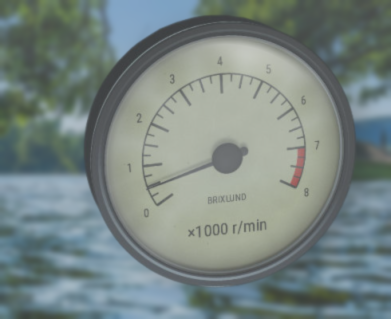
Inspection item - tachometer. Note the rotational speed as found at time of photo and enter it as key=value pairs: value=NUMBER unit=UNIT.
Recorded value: value=500 unit=rpm
